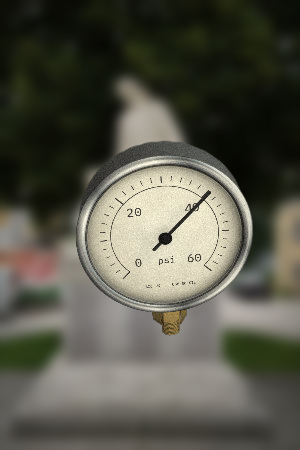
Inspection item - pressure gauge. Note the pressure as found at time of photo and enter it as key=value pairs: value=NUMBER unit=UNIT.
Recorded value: value=40 unit=psi
